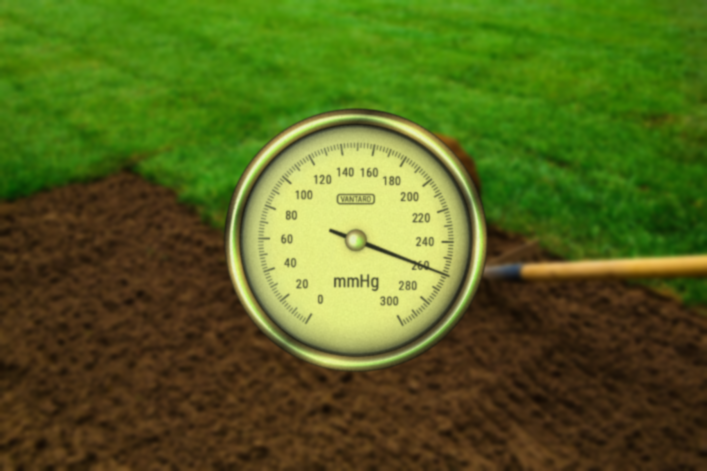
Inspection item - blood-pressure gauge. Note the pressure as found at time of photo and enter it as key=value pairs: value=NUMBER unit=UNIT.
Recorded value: value=260 unit=mmHg
